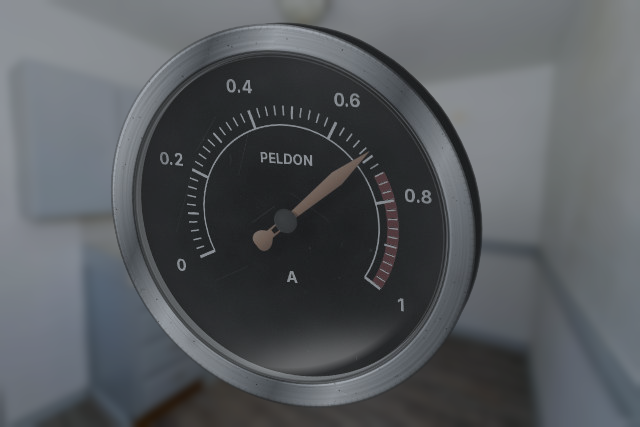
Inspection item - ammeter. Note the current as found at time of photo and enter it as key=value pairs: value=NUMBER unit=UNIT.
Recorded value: value=0.69 unit=A
